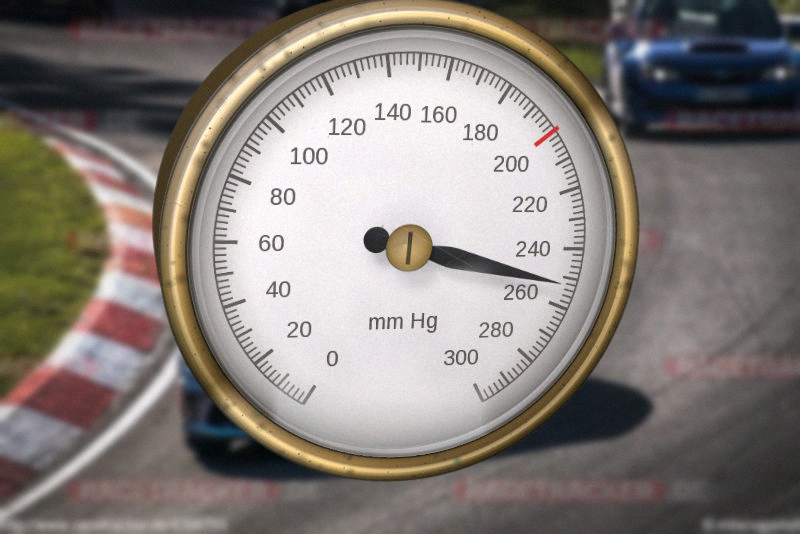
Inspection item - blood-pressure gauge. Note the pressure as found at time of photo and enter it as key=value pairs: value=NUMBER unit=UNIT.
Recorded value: value=252 unit=mmHg
